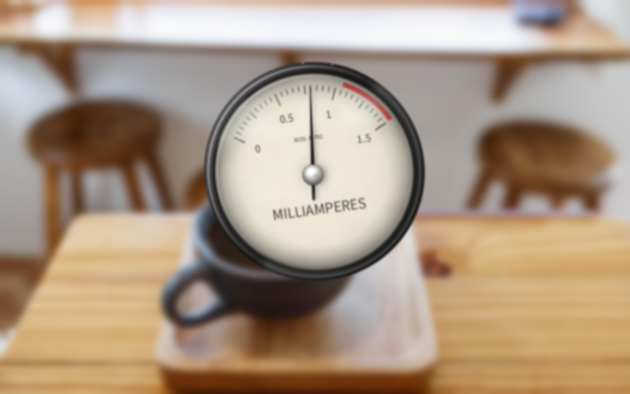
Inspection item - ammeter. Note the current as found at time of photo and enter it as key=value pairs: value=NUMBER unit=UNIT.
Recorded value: value=0.8 unit=mA
